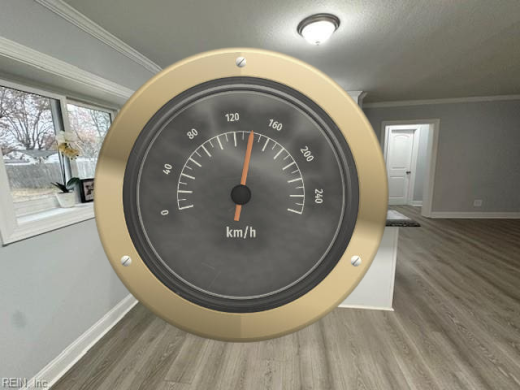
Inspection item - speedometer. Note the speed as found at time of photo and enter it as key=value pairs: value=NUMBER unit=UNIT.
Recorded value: value=140 unit=km/h
